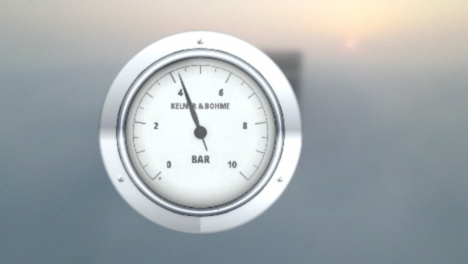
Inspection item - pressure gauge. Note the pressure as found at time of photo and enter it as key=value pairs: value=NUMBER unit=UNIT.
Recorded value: value=4.25 unit=bar
